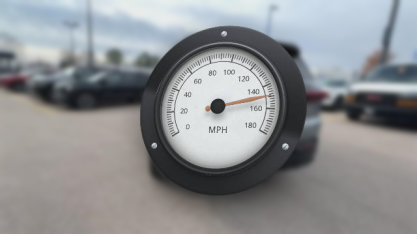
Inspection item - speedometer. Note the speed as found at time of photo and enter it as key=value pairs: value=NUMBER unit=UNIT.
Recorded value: value=150 unit=mph
